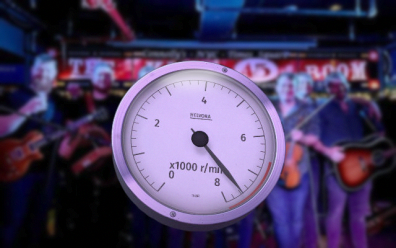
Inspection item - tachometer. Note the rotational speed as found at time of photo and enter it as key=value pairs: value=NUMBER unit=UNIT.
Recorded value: value=7600 unit=rpm
